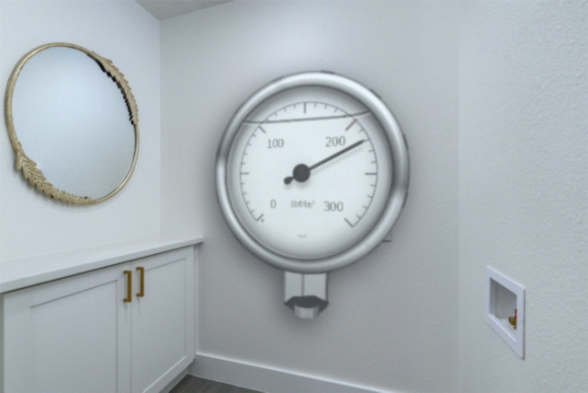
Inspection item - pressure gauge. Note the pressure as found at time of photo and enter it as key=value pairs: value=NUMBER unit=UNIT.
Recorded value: value=220 unit=psi
